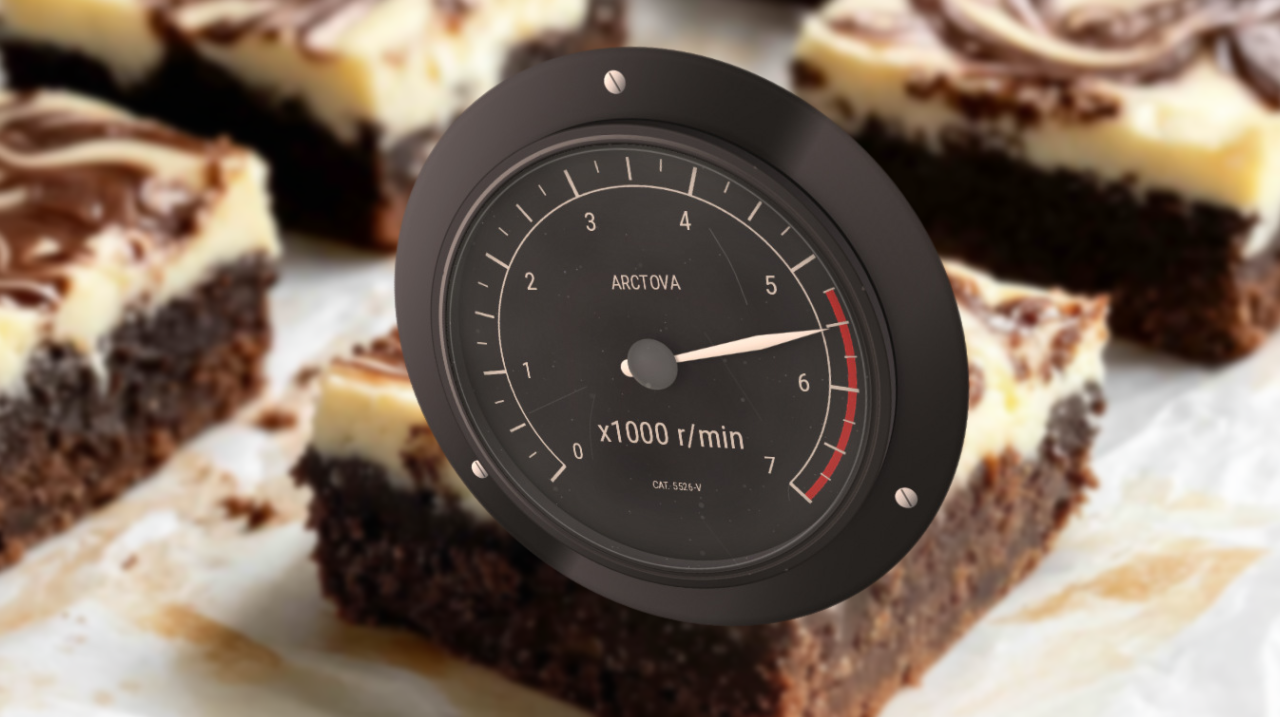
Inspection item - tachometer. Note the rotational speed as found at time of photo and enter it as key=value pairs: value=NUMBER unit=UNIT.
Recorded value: value=5500 unit=rpm
